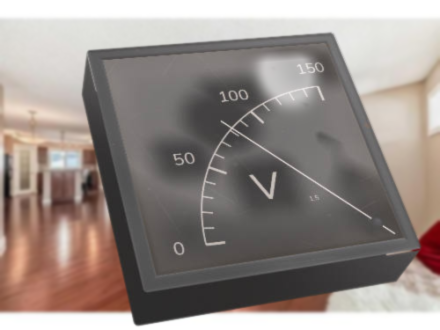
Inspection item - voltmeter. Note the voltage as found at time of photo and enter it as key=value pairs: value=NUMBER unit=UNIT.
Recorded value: value=80 unit=V
